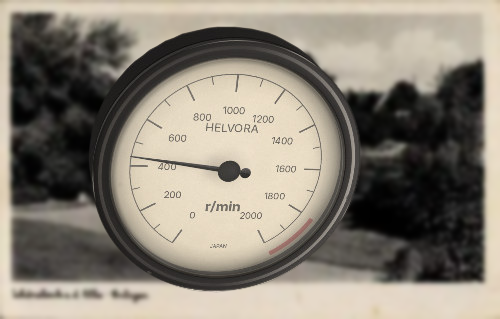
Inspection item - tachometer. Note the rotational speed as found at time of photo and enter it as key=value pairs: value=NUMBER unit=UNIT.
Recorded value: value=450 unit=rpm
